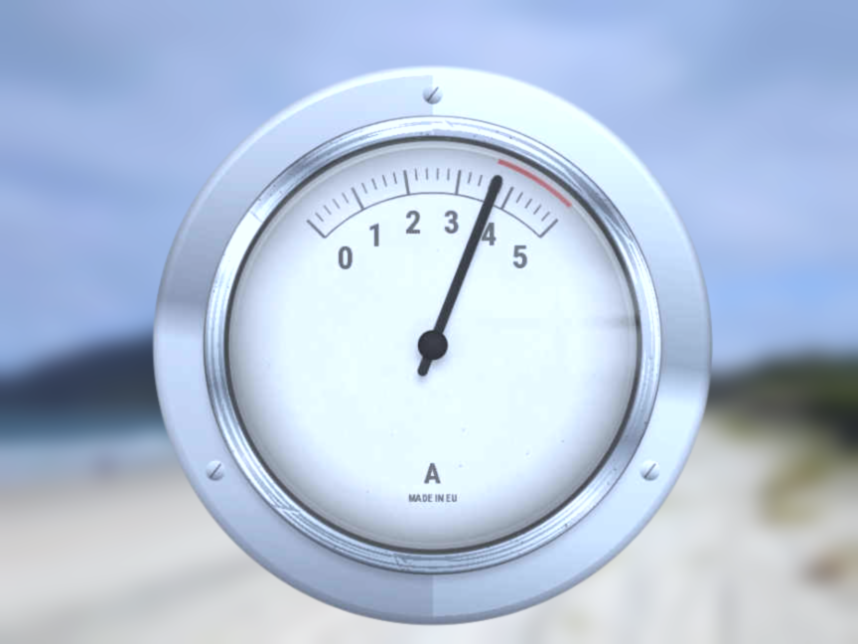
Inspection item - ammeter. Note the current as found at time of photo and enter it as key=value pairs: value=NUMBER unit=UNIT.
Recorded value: value=3.7 unit=A
